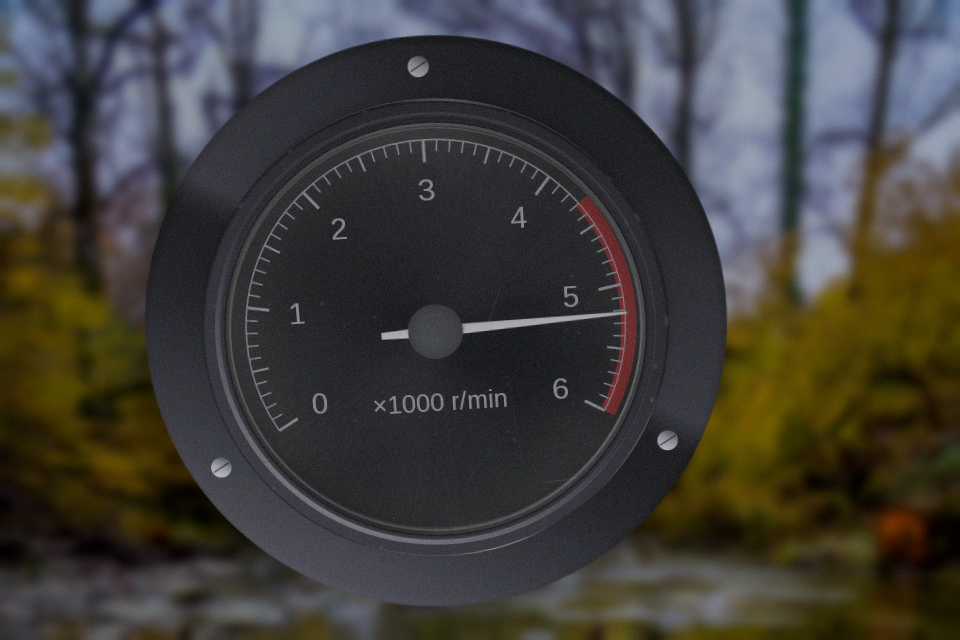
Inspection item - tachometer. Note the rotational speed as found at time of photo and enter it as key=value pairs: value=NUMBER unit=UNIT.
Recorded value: value=5200 unit=rpm
